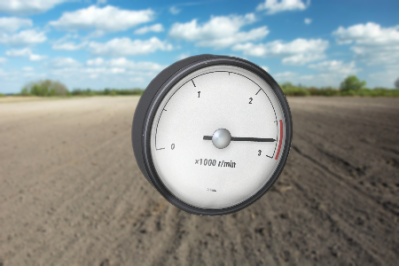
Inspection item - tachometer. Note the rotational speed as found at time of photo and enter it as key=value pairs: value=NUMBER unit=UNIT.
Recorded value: value=2750 unit=rpm
